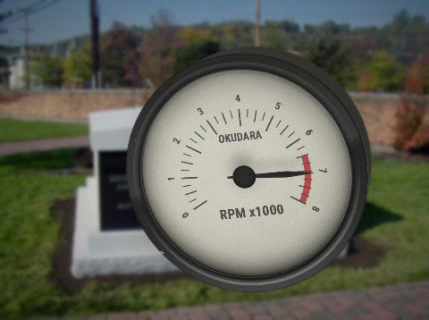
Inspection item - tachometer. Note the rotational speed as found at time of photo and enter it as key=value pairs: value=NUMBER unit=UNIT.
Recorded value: value=7000 unit=rpm
